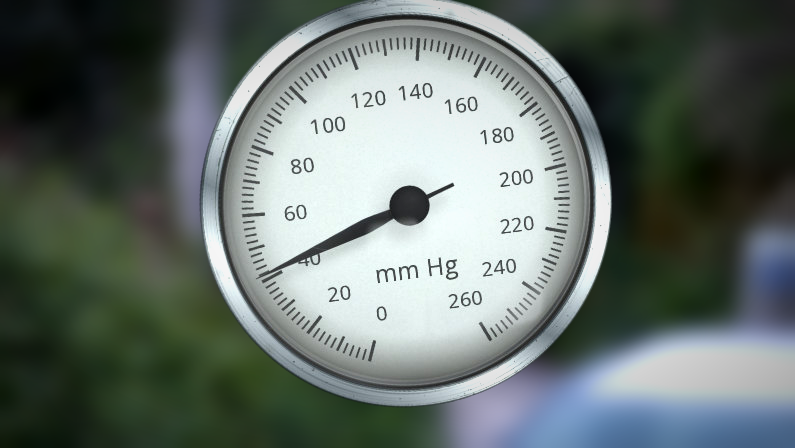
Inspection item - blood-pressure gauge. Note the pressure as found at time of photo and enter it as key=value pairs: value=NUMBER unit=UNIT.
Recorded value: value=42 unit=mmHg
